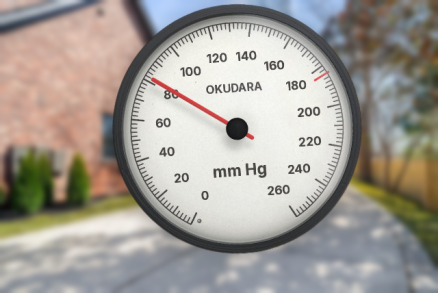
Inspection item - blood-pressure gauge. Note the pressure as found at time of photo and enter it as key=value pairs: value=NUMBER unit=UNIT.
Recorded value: value=82 unit=mmHg
